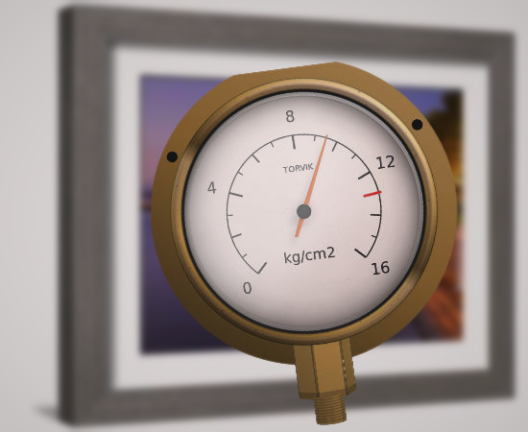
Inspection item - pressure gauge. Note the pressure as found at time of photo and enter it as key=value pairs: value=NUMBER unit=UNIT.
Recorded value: value=9.5 unit=kg/cm²
